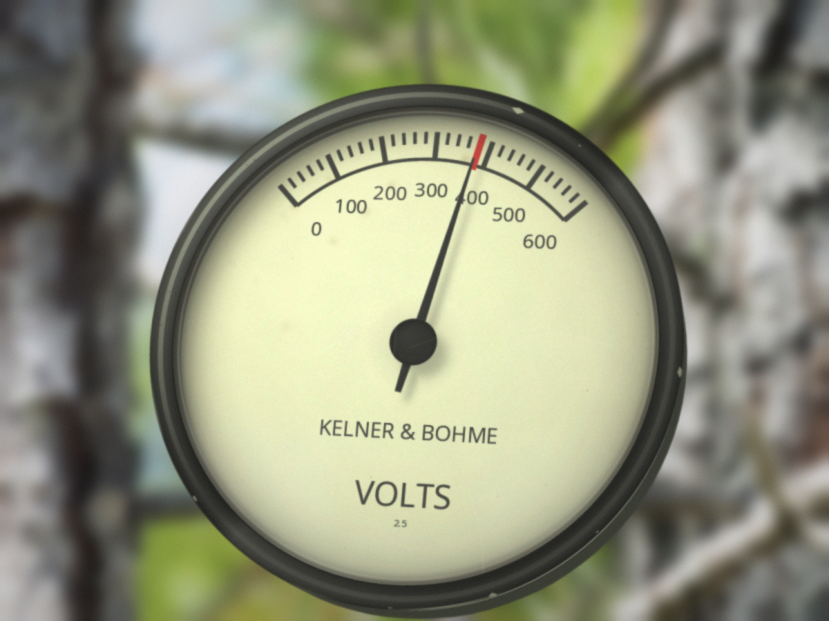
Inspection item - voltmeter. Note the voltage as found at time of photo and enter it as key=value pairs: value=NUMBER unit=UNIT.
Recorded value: value=380 unit=V
